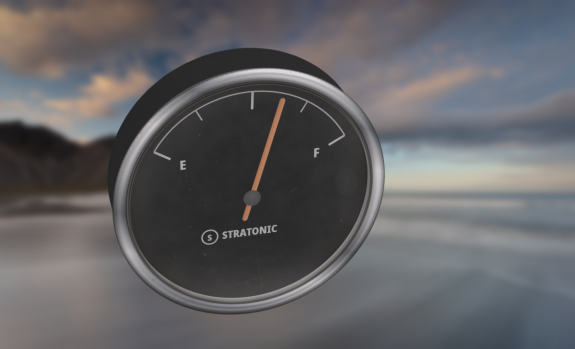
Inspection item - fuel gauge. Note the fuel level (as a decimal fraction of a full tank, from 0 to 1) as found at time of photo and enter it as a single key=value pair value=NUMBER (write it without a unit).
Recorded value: value=0.625
